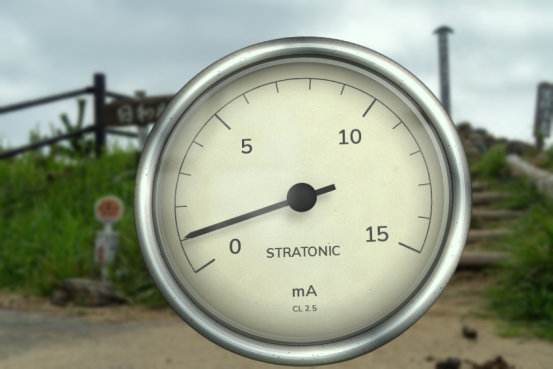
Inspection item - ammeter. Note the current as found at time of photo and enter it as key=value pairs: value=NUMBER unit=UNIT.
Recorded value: value=1 unit=mA
